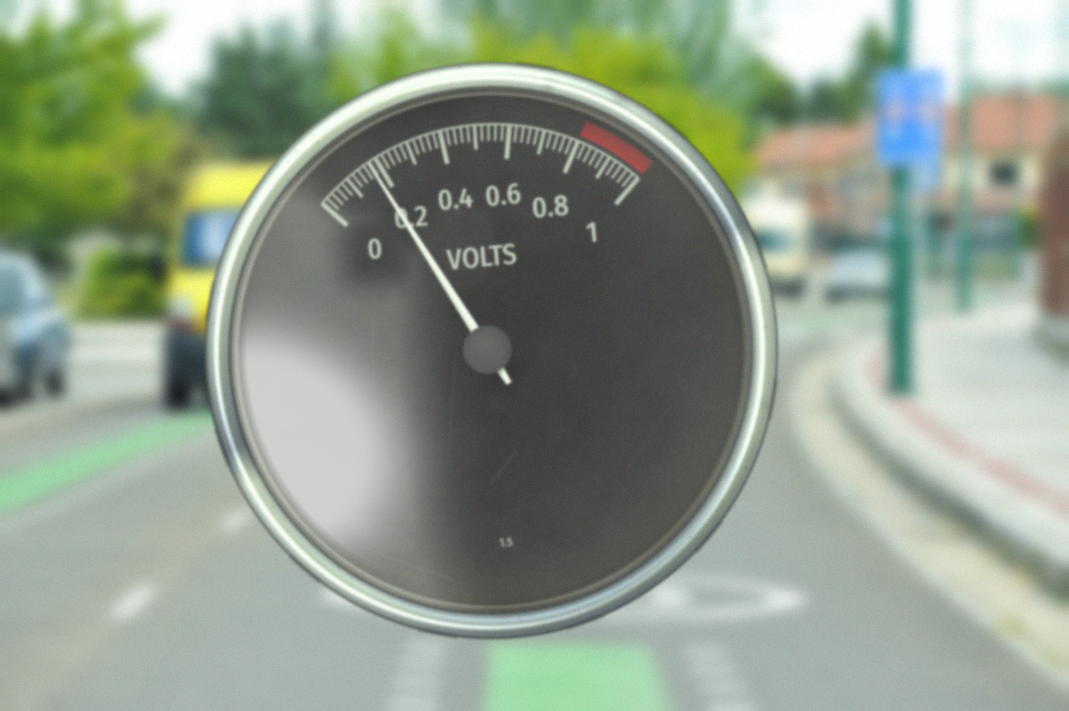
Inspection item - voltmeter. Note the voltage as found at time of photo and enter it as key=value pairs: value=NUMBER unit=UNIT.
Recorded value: value=0.18 unit=V
